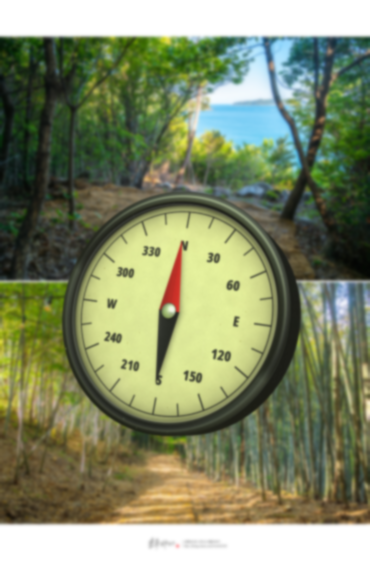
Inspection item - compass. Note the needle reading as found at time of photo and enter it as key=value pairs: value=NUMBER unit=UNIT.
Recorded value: value=0 unit=°
